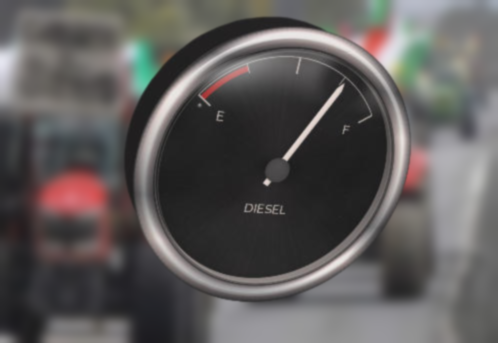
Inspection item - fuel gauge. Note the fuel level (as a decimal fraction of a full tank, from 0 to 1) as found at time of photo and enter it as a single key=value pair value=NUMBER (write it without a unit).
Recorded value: value=0.75
